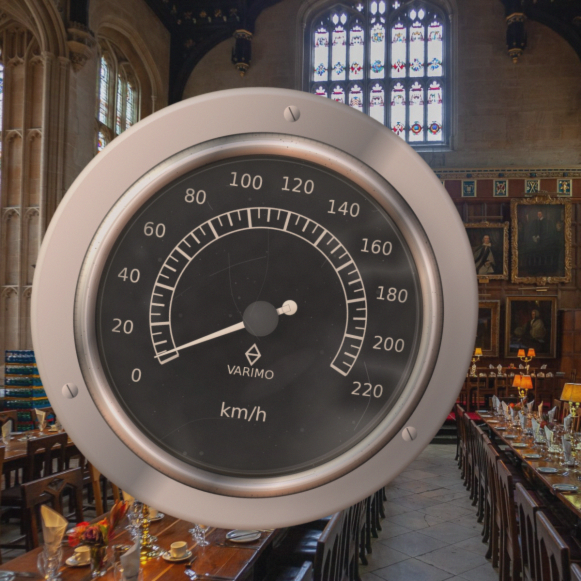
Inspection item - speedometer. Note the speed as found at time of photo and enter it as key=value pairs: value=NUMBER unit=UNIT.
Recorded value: value=5 unit=km/h
